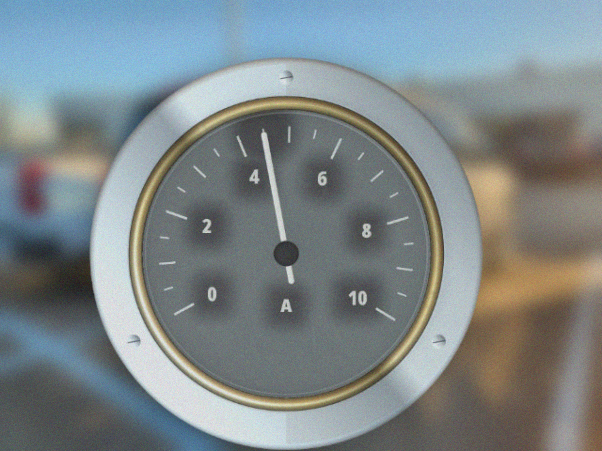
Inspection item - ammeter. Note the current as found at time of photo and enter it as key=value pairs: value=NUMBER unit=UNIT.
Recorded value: value=4.5 unit=A
